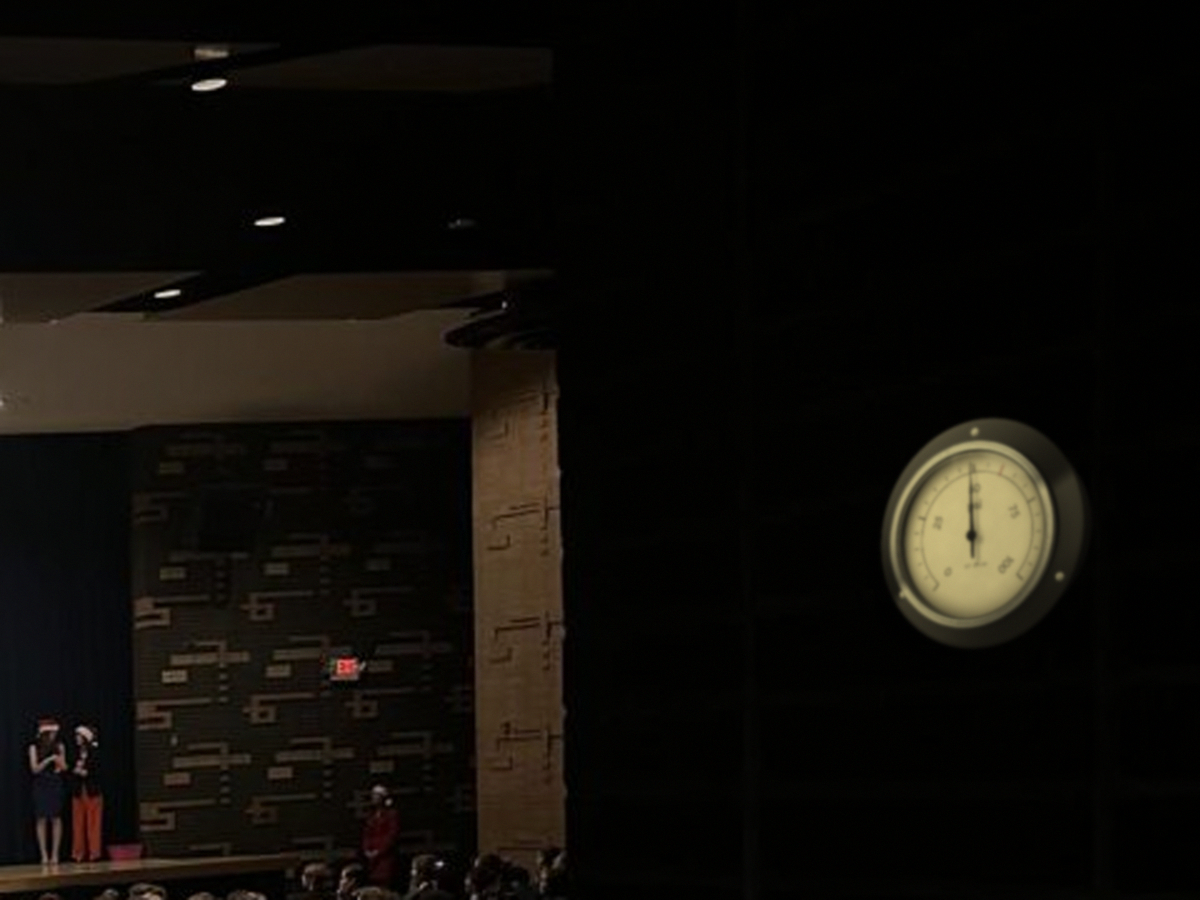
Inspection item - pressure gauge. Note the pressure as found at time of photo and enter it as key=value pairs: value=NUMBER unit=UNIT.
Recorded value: value=50 unit=psi
